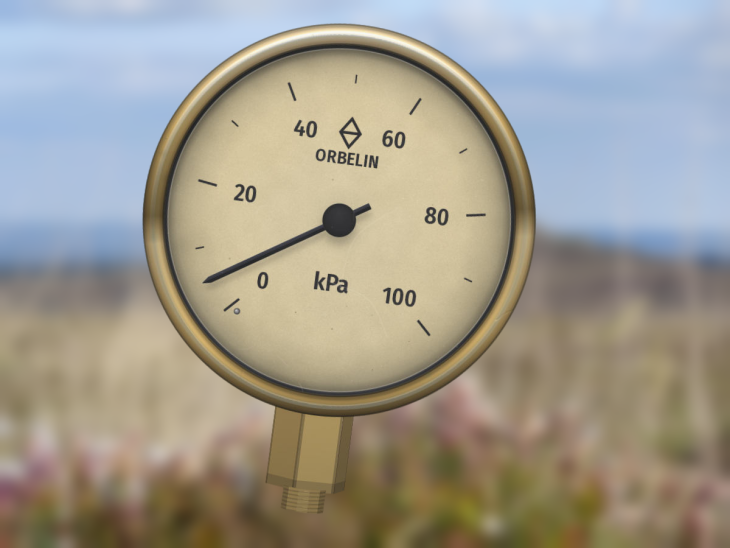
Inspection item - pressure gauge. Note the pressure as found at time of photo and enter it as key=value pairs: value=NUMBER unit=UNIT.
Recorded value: value=5 unit=kPa
